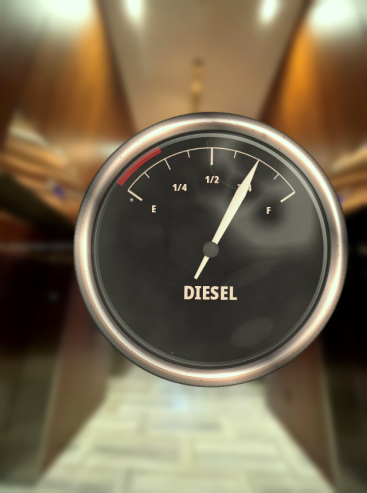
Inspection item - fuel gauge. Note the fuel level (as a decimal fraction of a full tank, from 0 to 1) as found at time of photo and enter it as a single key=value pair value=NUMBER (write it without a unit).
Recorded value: value=0.75
